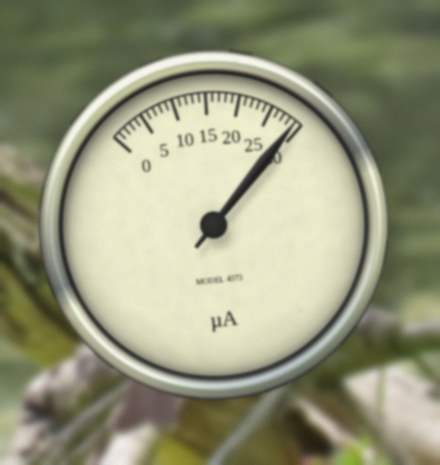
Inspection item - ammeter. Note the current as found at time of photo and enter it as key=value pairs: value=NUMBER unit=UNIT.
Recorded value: value=29 unit=µA
